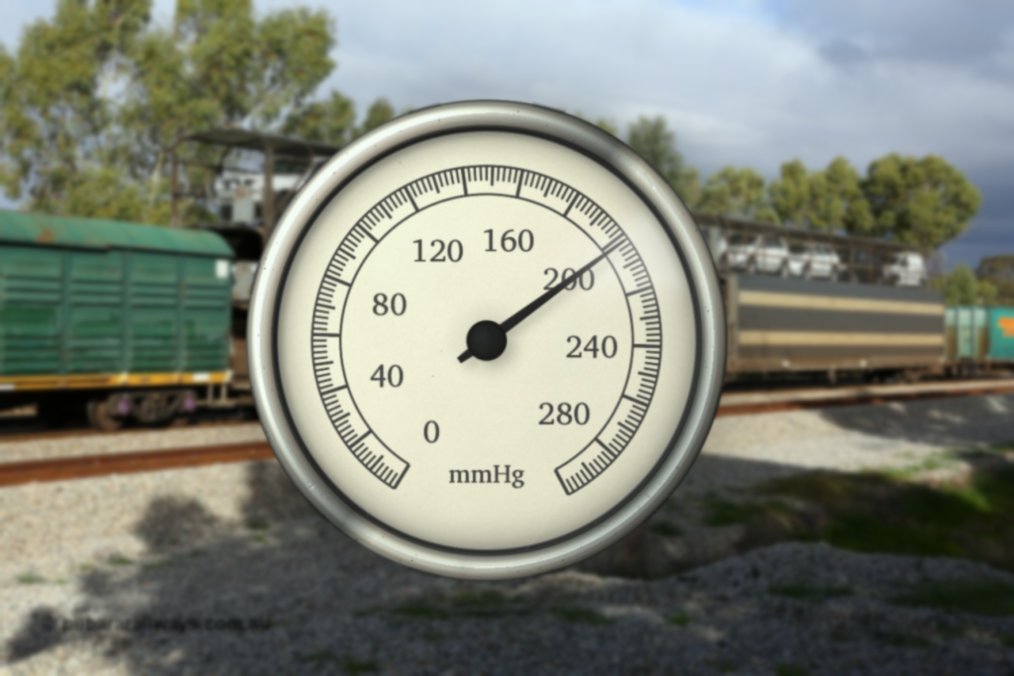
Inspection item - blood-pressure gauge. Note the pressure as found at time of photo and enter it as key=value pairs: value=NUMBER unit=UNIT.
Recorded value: value=202 unit=mmHg
